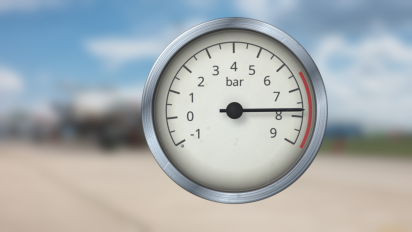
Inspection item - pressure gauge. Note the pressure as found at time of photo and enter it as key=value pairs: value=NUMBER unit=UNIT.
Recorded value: value=7.75 unit=bar
